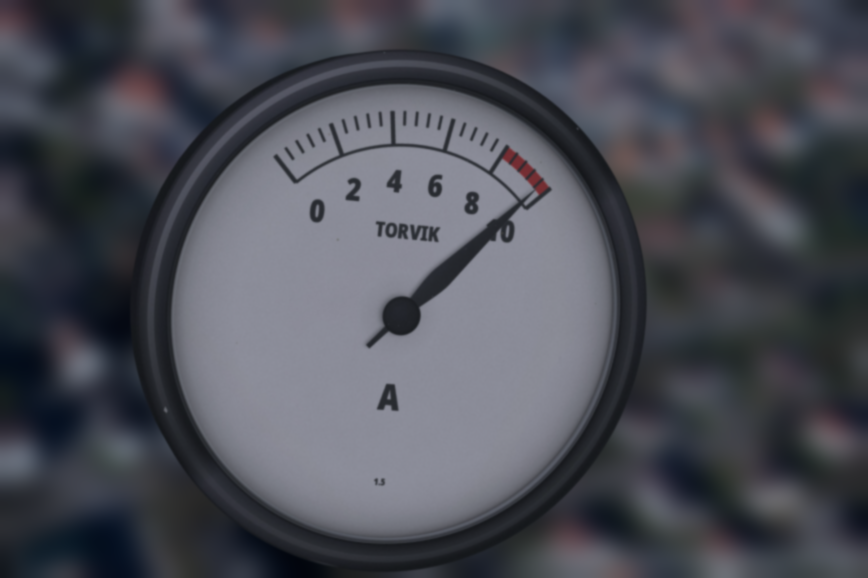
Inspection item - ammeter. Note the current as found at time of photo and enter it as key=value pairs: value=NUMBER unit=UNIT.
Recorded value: value=9.6 unit=A
